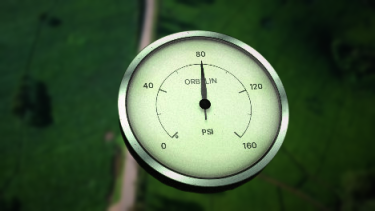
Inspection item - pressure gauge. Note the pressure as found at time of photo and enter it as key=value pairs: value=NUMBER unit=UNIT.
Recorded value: value=80 unit=psi
